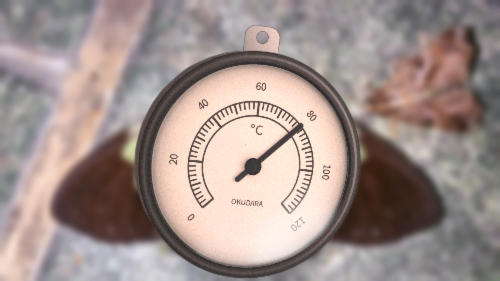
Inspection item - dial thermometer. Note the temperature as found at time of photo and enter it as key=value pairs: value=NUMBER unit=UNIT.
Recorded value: value=80 unit=°C
